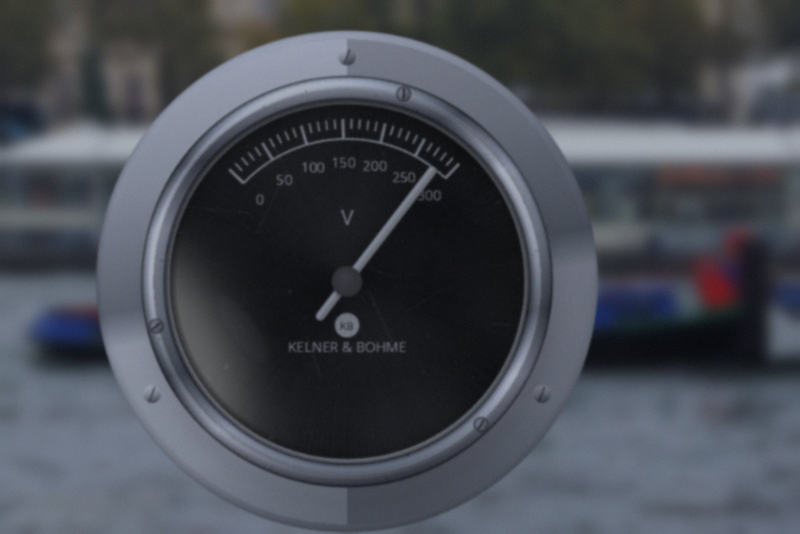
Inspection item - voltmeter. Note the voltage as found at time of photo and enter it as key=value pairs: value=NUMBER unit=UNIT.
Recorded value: value=280 unit=V
